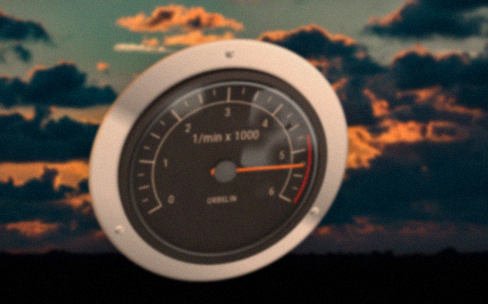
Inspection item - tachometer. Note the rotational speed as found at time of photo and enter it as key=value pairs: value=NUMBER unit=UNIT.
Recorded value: value=5250 unit=rpm
